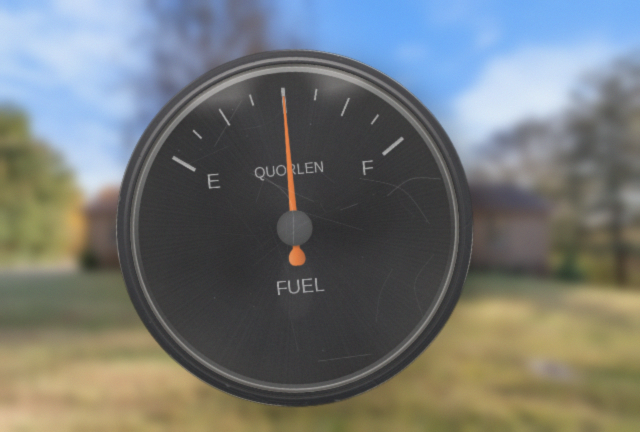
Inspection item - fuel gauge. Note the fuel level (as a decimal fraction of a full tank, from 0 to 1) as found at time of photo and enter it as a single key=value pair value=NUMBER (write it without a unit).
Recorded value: value=0.5
